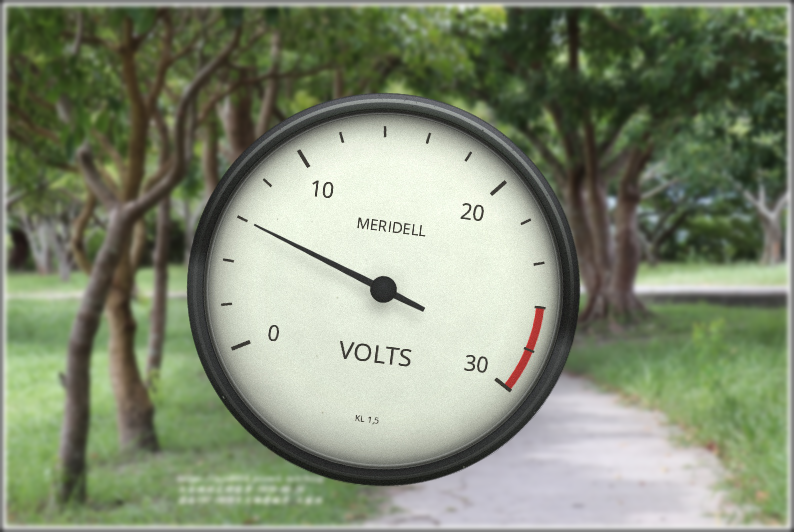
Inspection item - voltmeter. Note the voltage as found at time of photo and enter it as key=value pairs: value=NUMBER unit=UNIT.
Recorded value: value=6 unit=V
